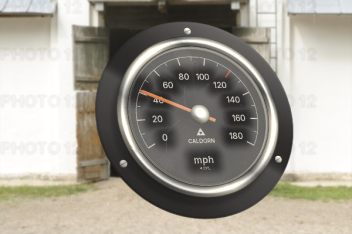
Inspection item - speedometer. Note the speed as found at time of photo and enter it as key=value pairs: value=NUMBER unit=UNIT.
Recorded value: value=40 unit=mph
